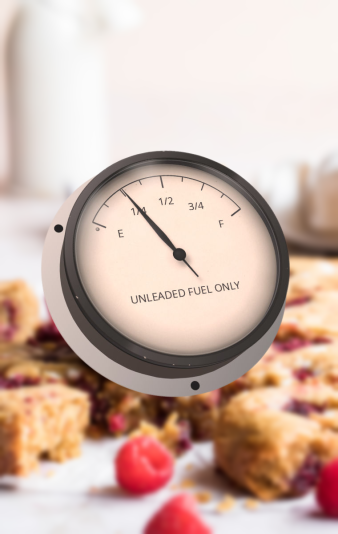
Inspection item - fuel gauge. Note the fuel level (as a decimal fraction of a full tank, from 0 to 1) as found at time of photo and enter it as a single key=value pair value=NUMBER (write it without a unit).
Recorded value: value=0.25
